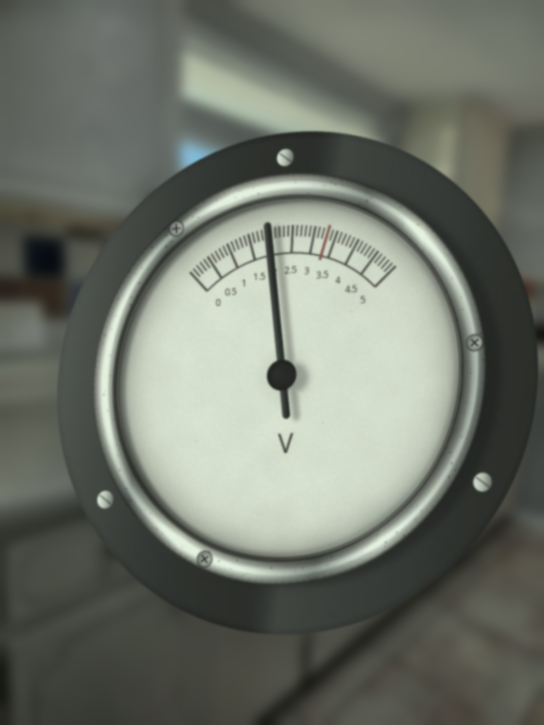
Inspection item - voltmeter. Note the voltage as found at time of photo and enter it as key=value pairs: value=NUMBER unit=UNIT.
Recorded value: value=2 unit=V
